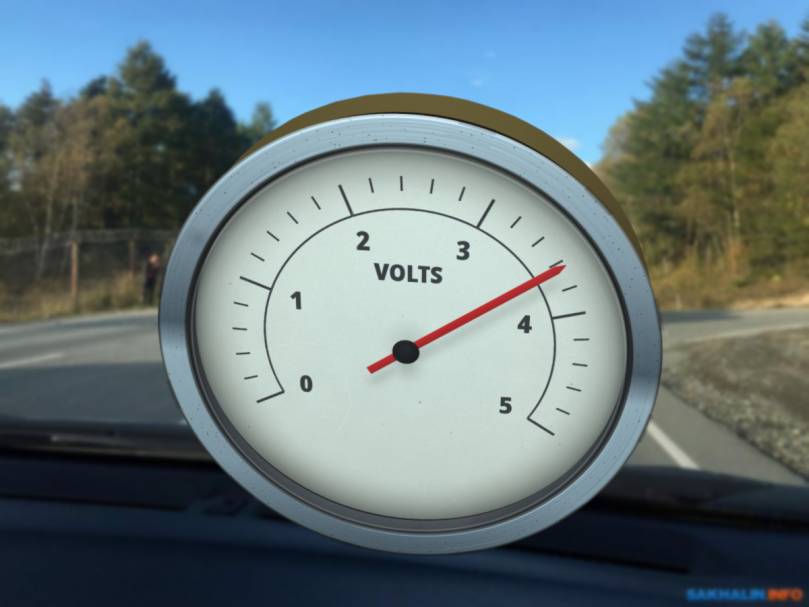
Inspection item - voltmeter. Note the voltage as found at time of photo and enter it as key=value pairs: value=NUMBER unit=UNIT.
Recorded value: value=3.6 unit=V
